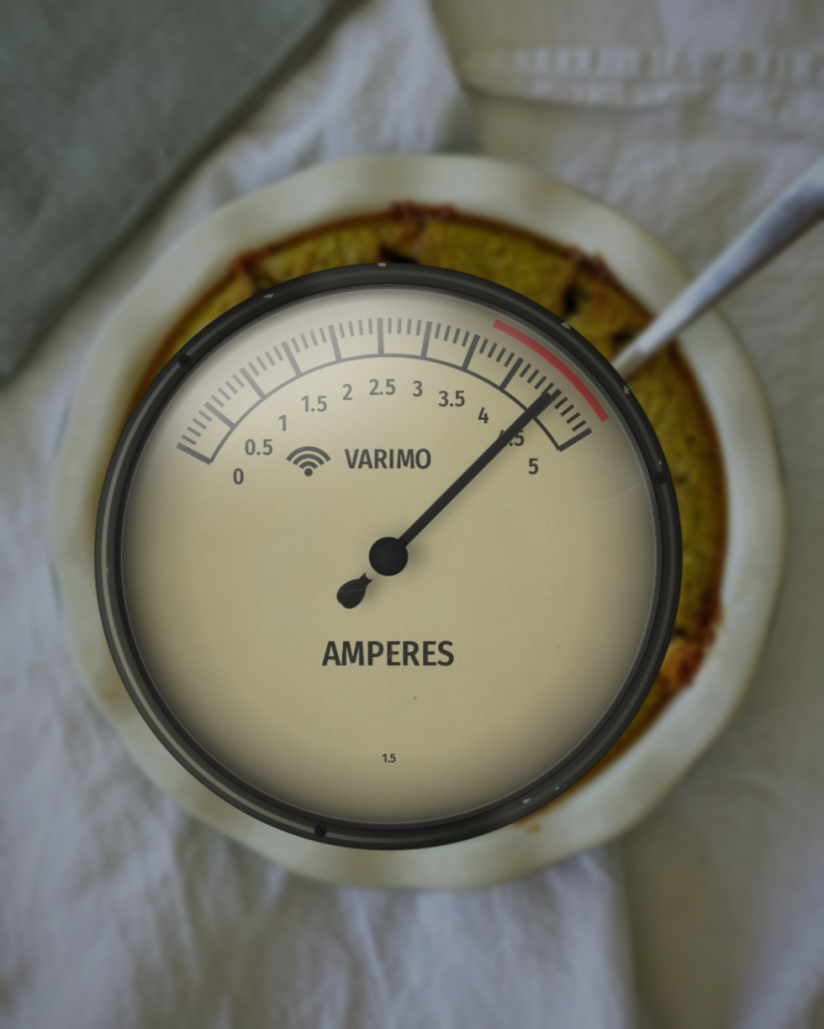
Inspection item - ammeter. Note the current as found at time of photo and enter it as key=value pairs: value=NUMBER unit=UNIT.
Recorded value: value=4.45 unit=A
